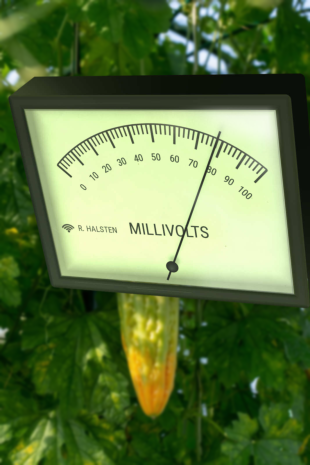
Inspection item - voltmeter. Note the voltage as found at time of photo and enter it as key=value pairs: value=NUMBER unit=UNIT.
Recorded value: value=78 unit=mV
